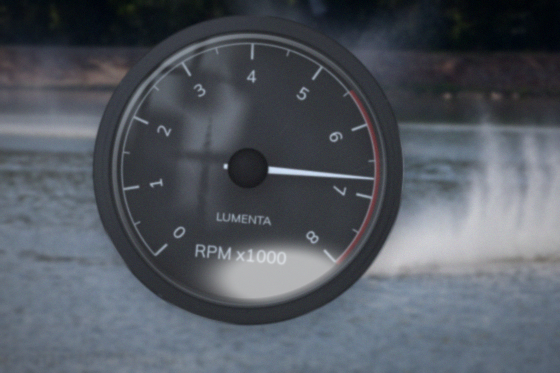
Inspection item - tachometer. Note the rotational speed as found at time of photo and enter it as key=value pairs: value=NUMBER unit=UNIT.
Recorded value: value=6750 unit=rpm
